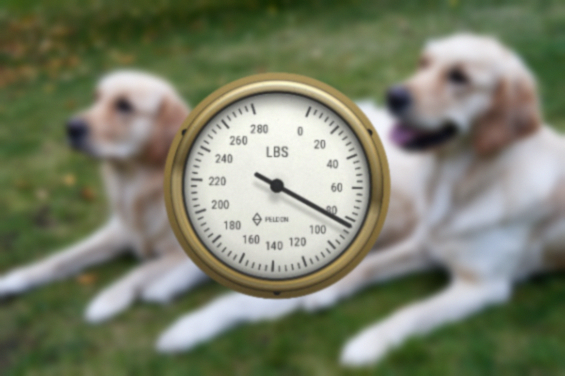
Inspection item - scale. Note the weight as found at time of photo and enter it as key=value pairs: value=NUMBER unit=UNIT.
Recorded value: value=84 unit=lb
